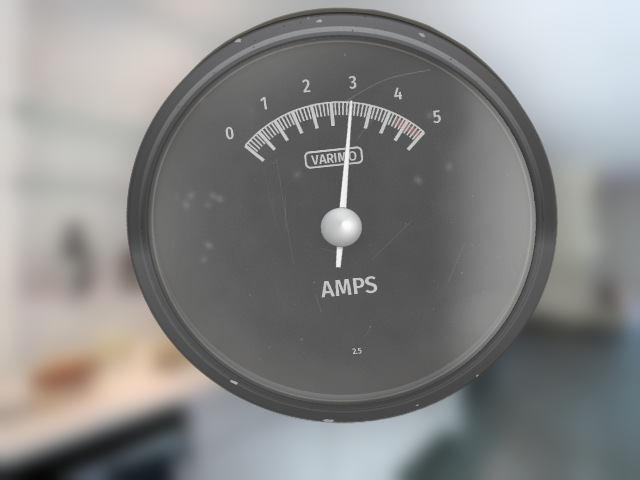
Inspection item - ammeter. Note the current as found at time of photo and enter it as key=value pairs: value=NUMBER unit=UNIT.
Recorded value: value=3 unit=A
